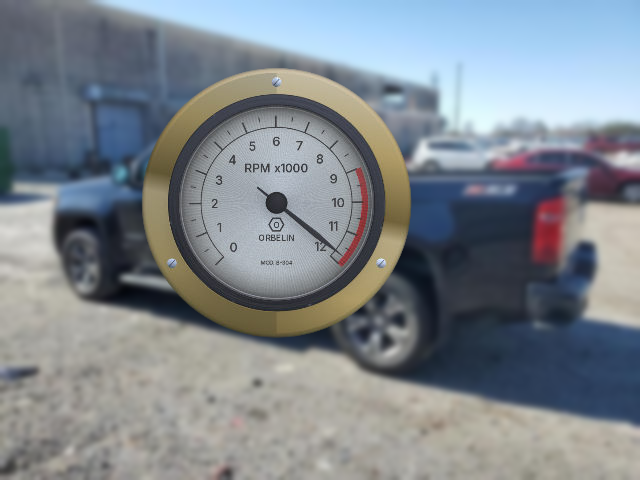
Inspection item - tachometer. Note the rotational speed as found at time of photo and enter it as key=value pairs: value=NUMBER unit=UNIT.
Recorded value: value=11750 unit=rpm
